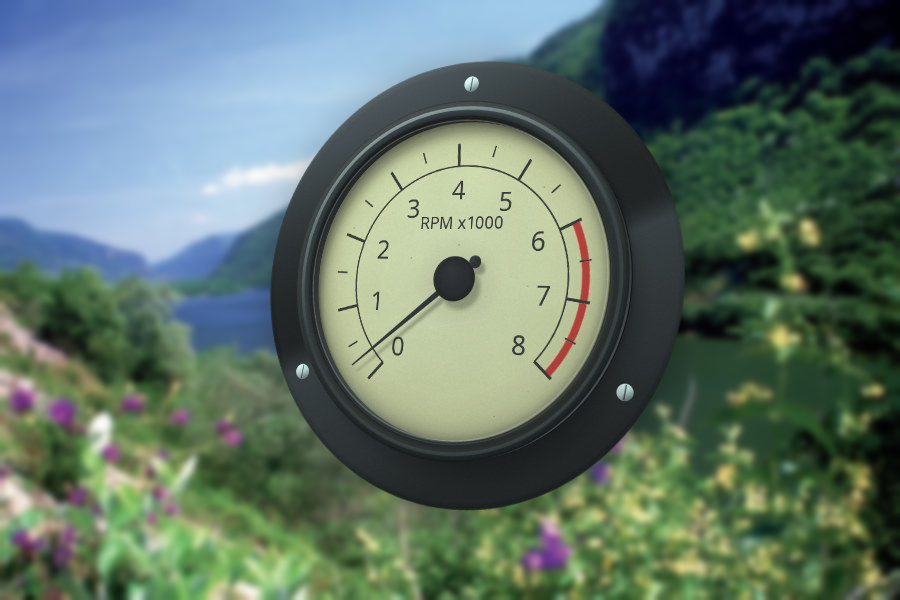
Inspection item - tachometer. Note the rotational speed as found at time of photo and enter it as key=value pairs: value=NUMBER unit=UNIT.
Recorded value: value=250 unit=rpm
